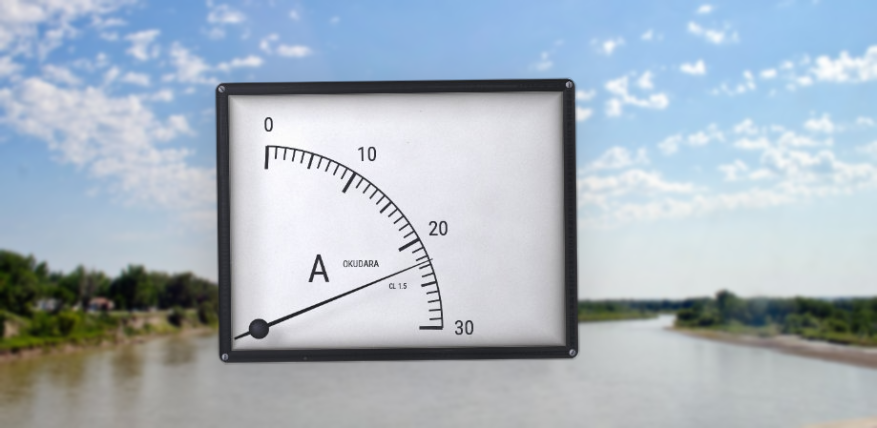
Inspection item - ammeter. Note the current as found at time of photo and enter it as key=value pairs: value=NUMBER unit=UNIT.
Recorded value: value=22.5 unit=A
